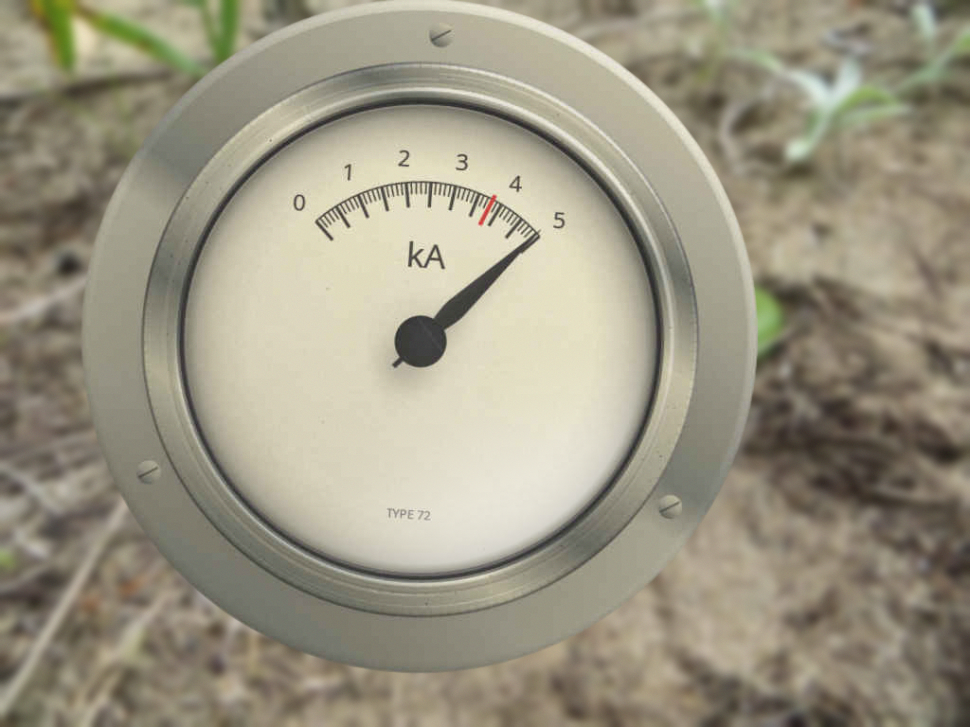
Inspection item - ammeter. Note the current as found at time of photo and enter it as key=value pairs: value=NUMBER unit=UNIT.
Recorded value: value=4.9 unit=kA
